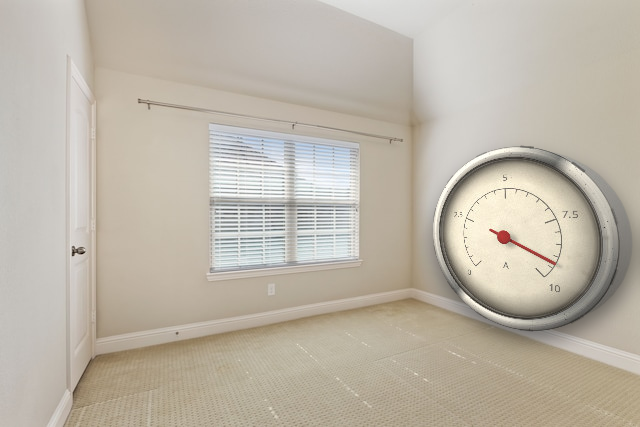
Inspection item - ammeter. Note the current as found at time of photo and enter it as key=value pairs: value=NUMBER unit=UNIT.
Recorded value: value=9.25 unit=A
